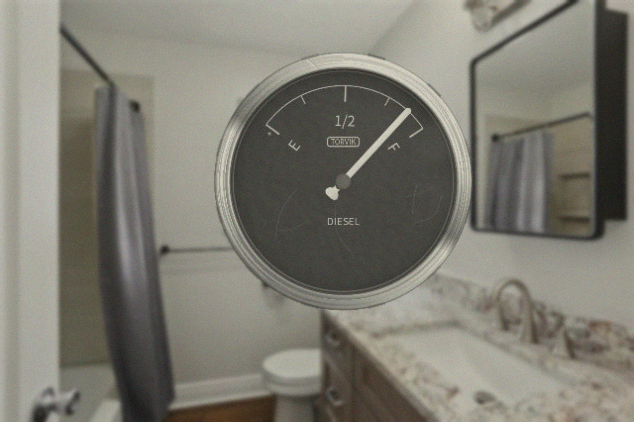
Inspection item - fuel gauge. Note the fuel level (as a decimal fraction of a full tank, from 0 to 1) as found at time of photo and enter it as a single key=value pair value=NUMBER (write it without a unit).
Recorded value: value=0.875
